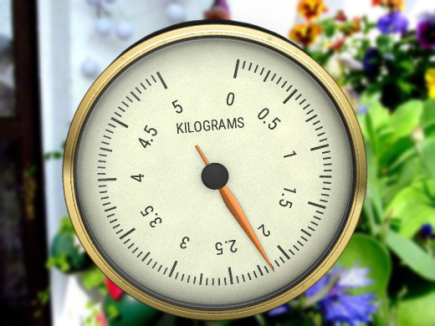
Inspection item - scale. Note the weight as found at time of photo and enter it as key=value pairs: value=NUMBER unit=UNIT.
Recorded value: value=2.15 unit=kg
